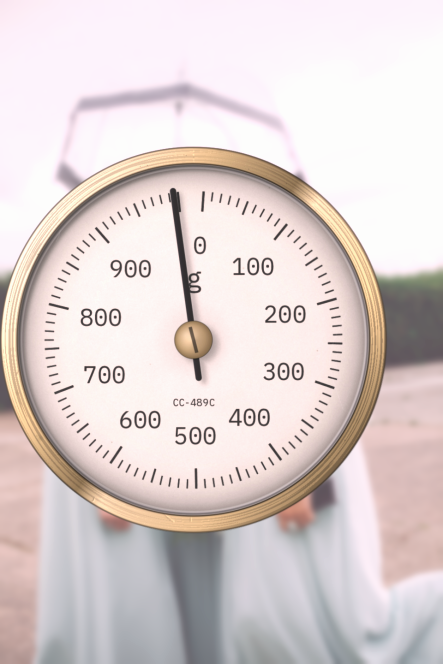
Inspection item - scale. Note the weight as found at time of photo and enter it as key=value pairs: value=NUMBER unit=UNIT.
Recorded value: value=995 unit=g
